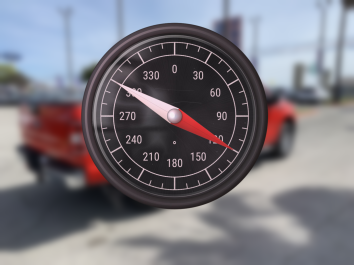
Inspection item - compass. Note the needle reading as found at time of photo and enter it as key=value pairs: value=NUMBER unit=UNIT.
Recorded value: value=120 unit=°
